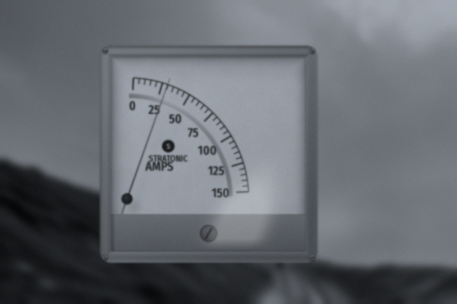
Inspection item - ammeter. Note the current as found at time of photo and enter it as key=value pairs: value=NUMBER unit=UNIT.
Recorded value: value=30 unit=A
